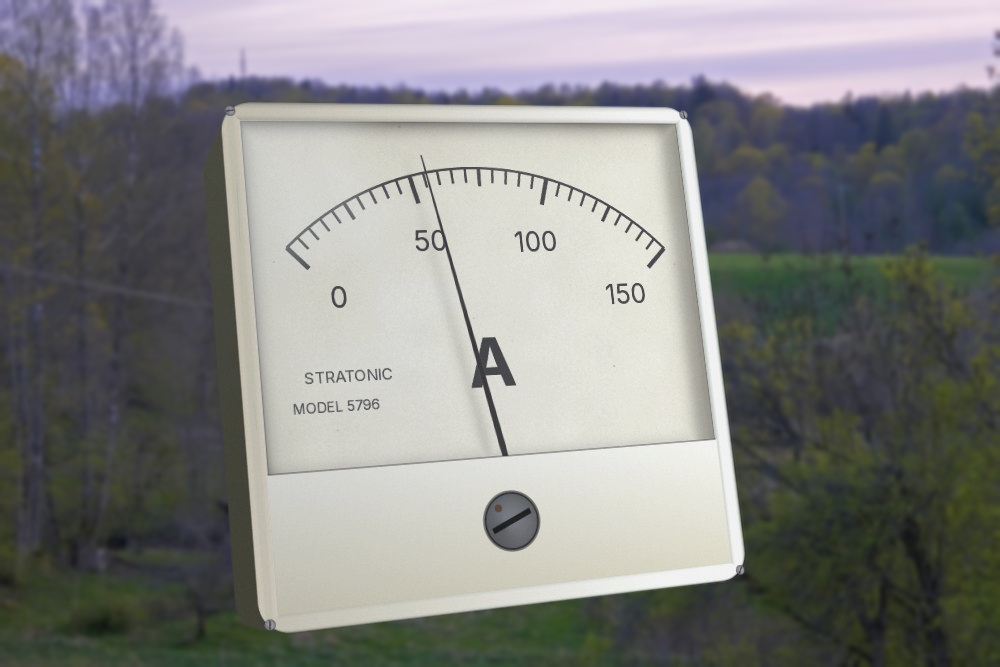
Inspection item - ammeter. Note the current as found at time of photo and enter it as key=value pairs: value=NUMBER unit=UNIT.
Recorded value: value=55 unit=A
